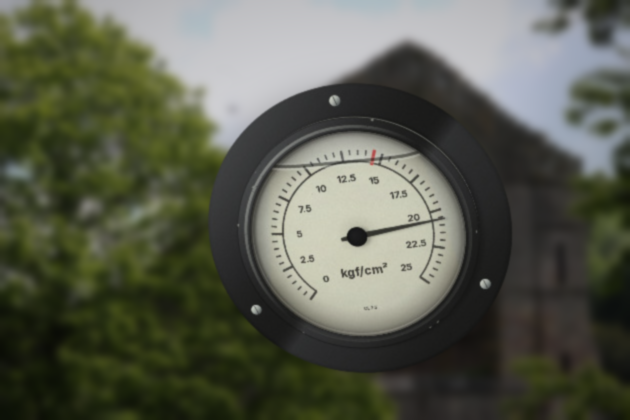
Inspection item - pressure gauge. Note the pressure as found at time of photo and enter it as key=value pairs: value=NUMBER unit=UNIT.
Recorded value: value=20.5 unit=kg/cm²
